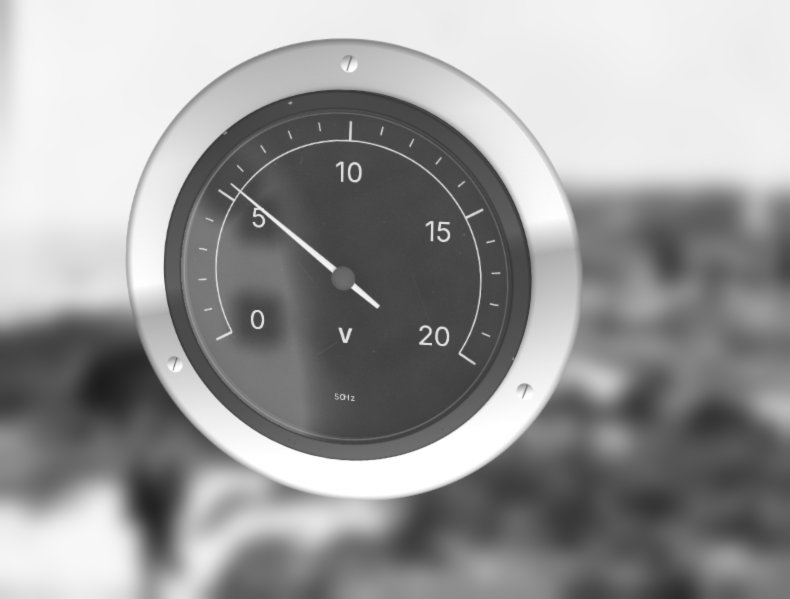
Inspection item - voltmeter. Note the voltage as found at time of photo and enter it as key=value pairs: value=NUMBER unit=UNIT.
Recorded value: value=5.5 unit=V
